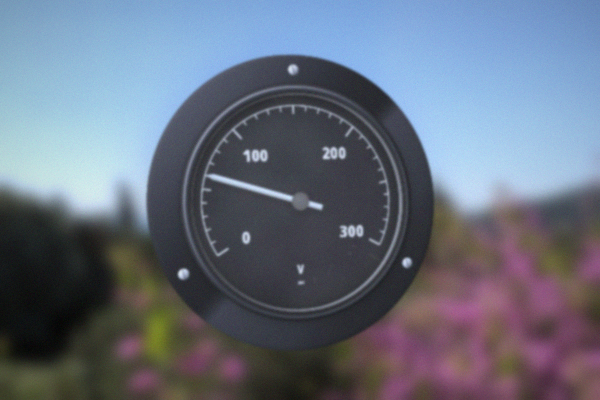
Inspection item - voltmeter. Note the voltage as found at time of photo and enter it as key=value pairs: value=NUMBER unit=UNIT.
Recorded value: value=60 unit=V
